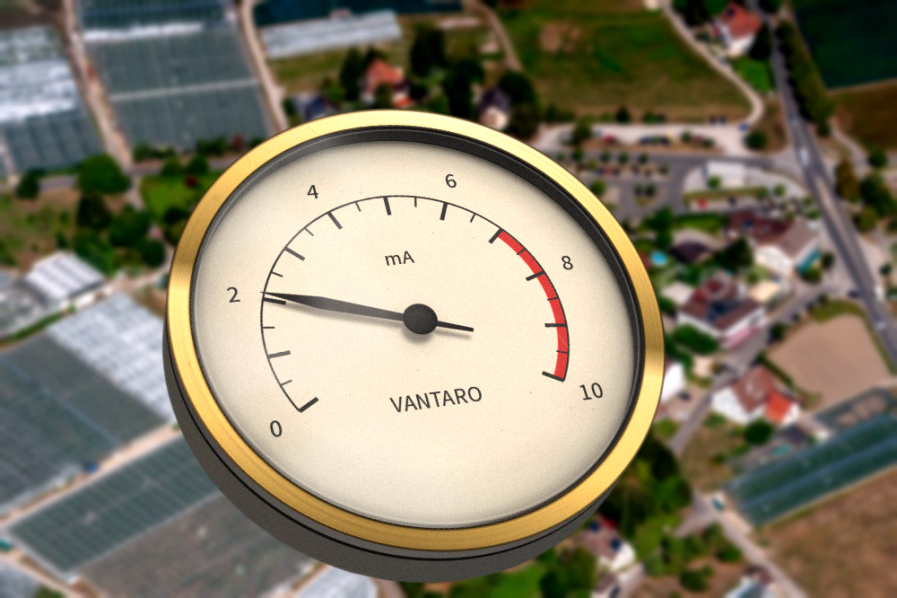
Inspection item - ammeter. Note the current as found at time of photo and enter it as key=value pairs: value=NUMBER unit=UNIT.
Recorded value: value=2 unit=mA
